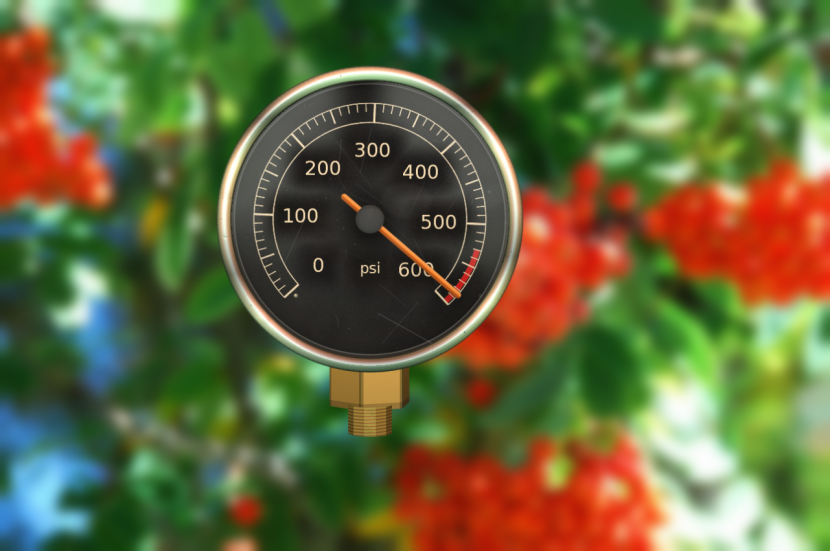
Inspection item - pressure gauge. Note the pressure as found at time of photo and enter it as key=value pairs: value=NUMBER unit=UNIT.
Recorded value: value=585 unit=psi
